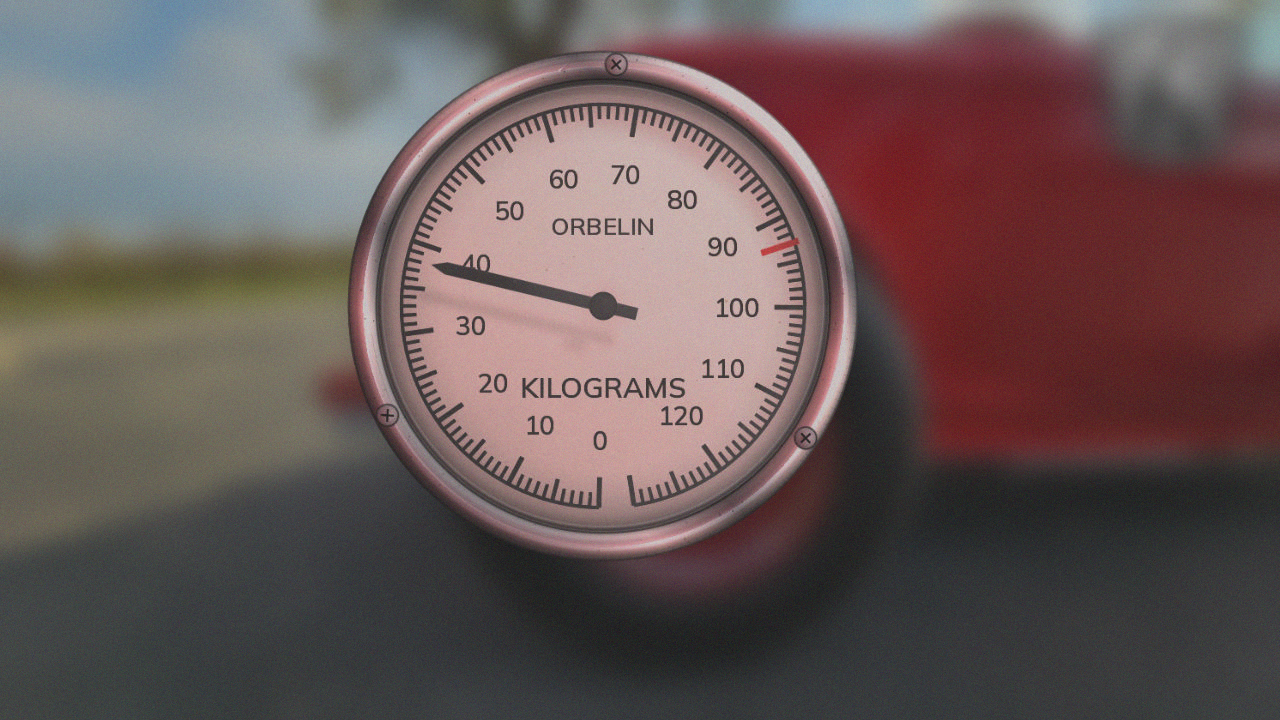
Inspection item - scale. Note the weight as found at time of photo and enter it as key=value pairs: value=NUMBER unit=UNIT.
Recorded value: value=38 unit=kg
